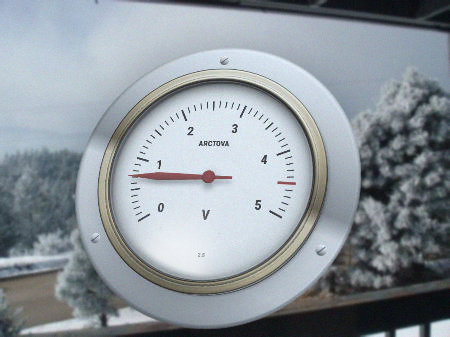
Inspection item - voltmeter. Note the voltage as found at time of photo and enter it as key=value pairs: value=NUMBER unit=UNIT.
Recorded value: value=0.7 unit=V
